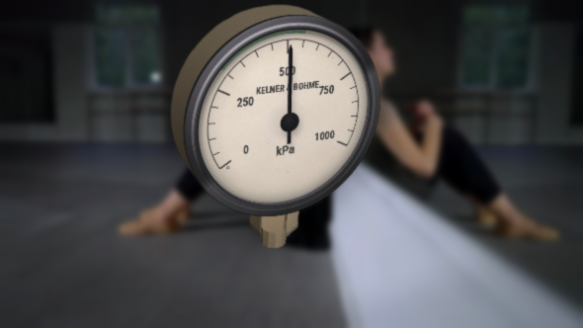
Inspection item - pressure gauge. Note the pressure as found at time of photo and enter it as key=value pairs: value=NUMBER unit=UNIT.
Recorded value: value=500 unit=kPa
